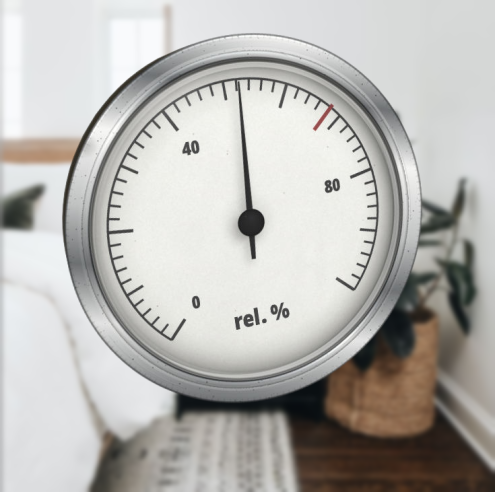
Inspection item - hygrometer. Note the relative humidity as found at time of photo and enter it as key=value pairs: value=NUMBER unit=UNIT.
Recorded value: value=52 unit=%
